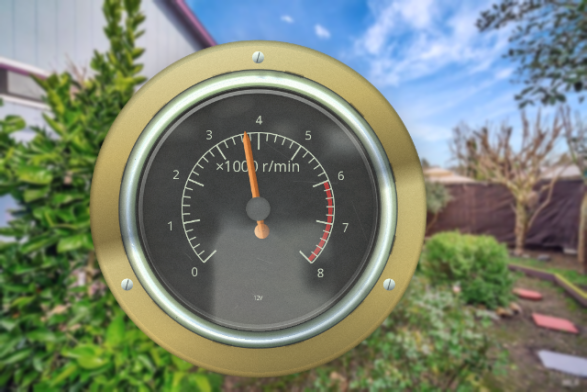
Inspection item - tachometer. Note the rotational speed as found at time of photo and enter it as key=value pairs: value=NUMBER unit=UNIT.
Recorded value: value=3700 unit=rpm
